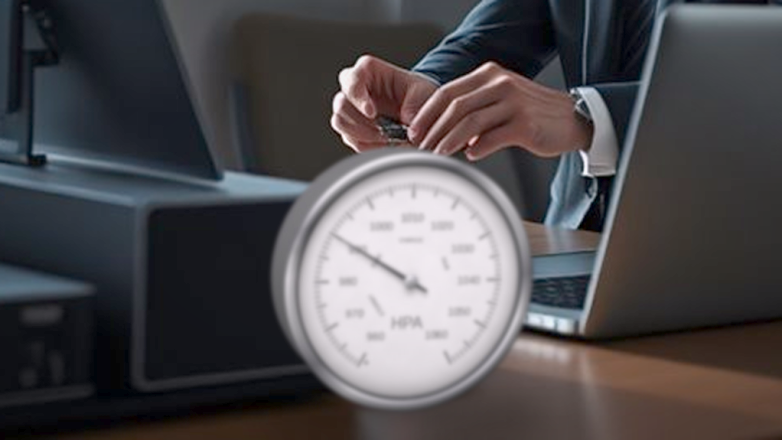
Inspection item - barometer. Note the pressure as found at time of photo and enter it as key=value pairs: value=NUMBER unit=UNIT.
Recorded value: value=990 unit=hPa
